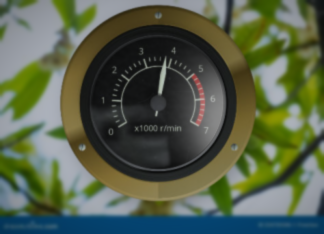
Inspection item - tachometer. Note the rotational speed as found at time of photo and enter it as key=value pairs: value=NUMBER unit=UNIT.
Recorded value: value=3800 unit=rpm
